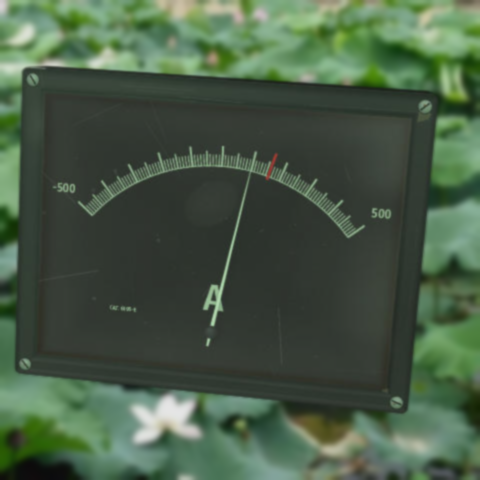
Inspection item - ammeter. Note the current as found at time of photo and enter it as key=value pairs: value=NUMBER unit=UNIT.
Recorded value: value=100 unit=A
